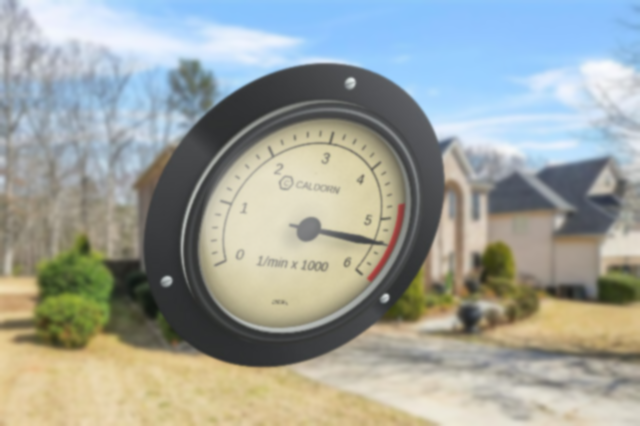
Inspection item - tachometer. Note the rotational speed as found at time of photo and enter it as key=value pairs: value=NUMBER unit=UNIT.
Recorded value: value=5400 unit=rpm
